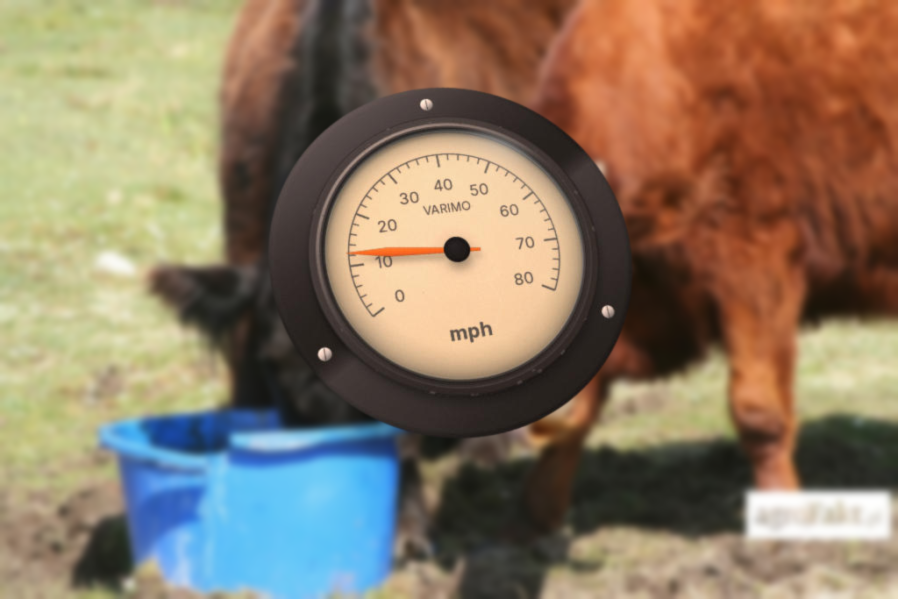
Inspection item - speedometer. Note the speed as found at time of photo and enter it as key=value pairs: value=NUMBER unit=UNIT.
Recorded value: value=12 unit=mph
